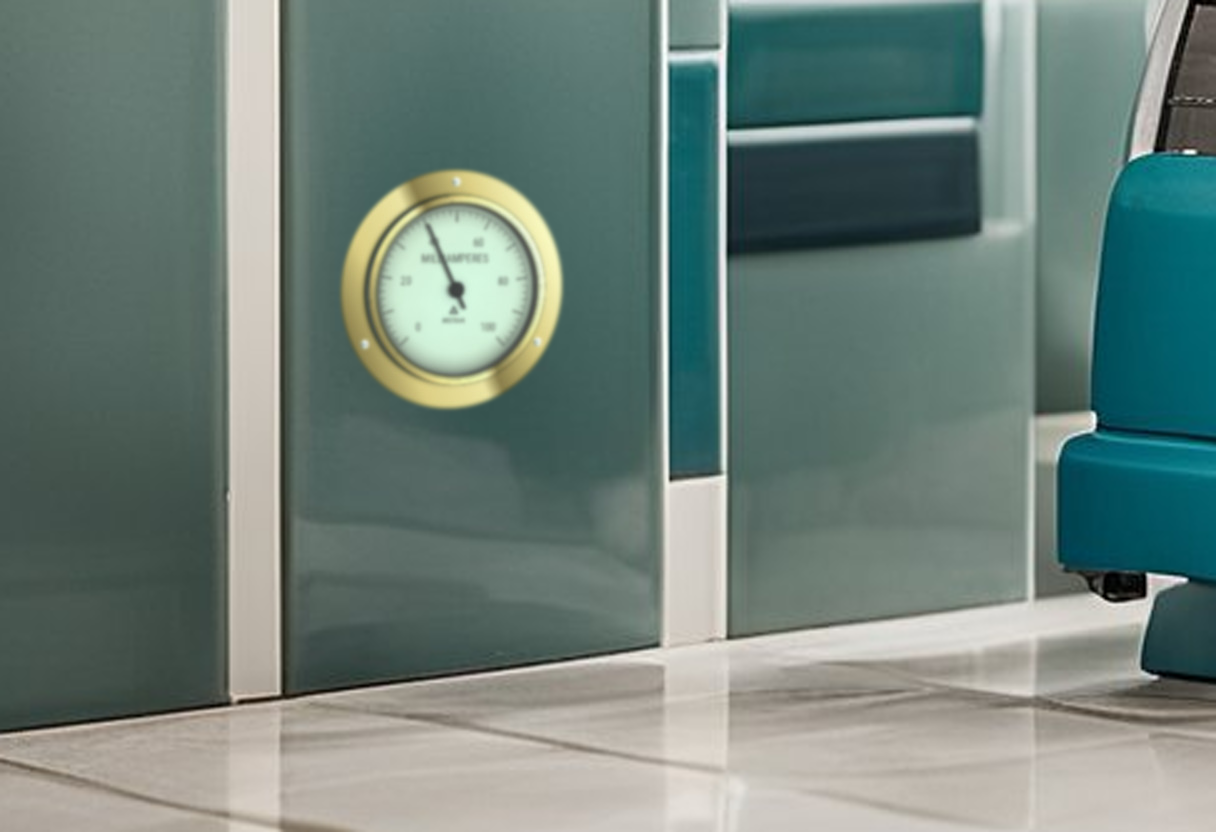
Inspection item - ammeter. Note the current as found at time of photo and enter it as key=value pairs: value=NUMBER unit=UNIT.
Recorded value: value=40 unit=mA
